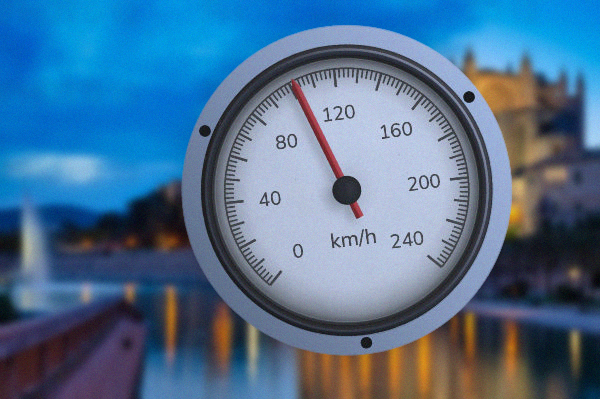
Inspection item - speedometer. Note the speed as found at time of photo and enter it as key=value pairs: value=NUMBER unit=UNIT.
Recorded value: value=102 unit=km/h
